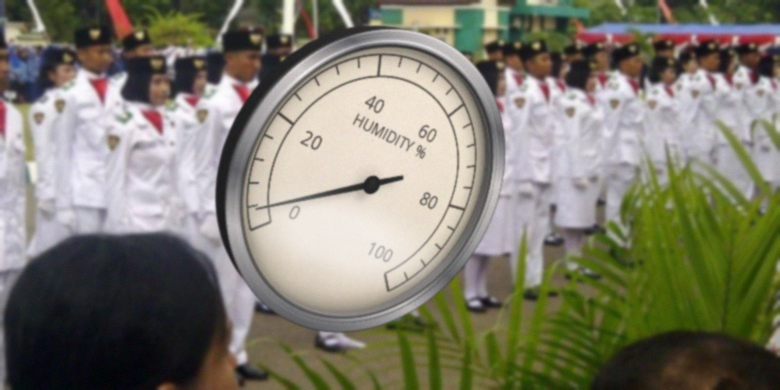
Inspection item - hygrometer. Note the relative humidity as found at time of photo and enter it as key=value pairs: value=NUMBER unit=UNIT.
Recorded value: value=4 unit=%
